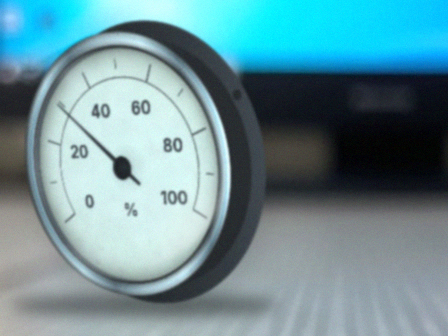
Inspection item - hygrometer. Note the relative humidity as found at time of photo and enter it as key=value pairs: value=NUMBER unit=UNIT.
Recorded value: value=30 unit=%
